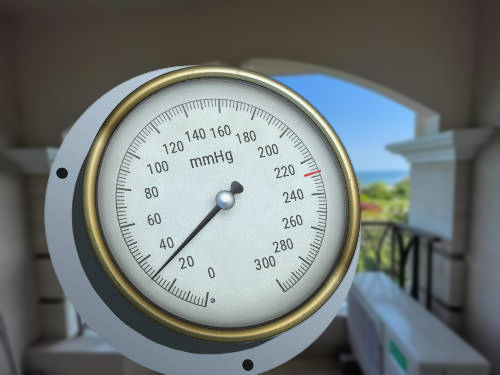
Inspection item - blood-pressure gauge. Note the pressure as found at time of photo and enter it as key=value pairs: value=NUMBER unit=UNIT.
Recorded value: value=30 unit=mmHg
